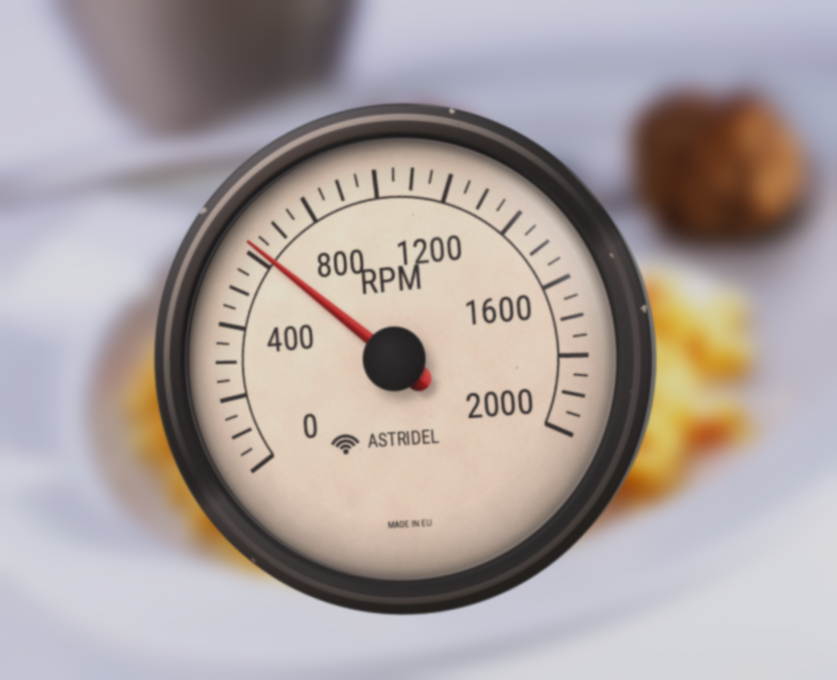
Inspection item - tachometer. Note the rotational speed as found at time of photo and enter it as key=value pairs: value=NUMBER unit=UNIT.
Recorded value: value=625 unit=rpm
